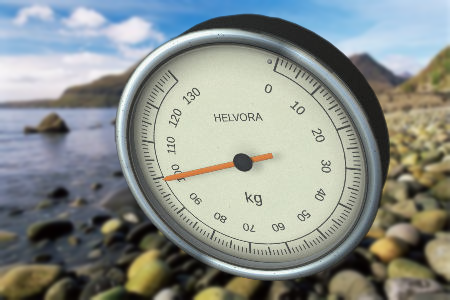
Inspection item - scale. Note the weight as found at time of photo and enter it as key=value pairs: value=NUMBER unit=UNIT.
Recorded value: value=100 unit=kg
